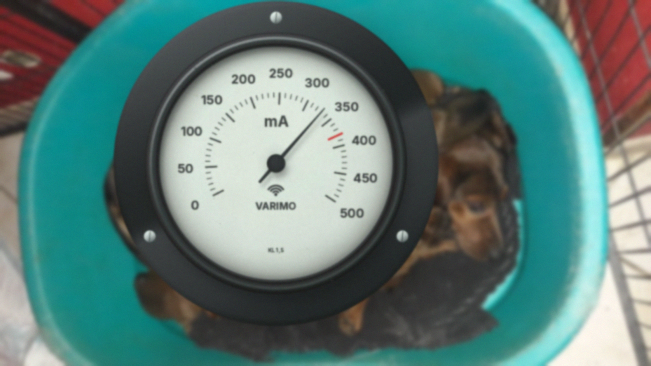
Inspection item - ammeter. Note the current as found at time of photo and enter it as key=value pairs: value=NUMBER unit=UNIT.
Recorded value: value=330 unit=mA
